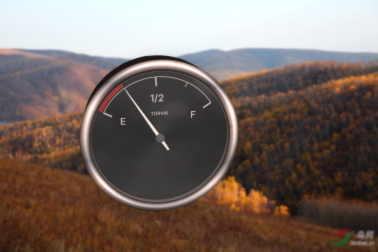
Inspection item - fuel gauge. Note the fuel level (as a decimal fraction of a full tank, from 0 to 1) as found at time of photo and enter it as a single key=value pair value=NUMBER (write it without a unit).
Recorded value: value=0.25
